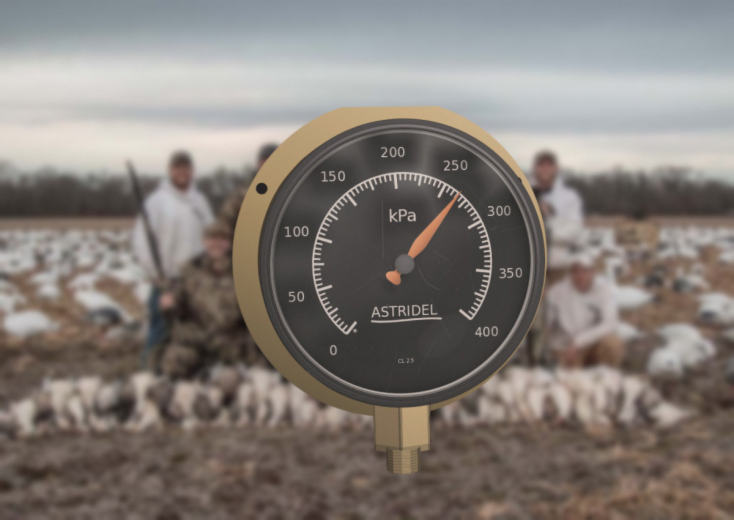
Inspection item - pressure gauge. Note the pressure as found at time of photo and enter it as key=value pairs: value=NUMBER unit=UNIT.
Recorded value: value=265 unit=kPa
